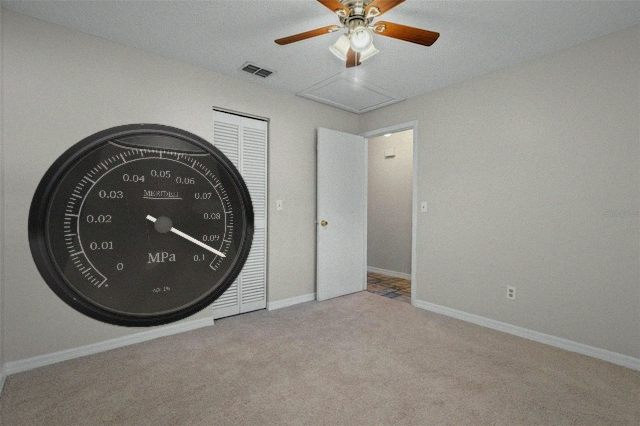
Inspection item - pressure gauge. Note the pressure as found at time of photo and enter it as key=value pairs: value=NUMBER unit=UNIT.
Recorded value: value=0.095 unit=MPa
